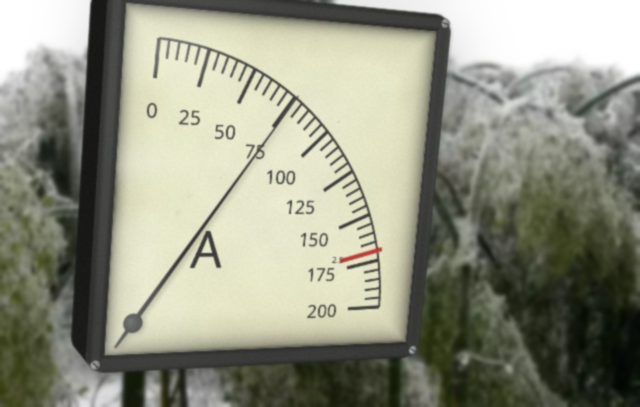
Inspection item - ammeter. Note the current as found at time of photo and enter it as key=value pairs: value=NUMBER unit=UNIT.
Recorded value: value=75 unit=A
